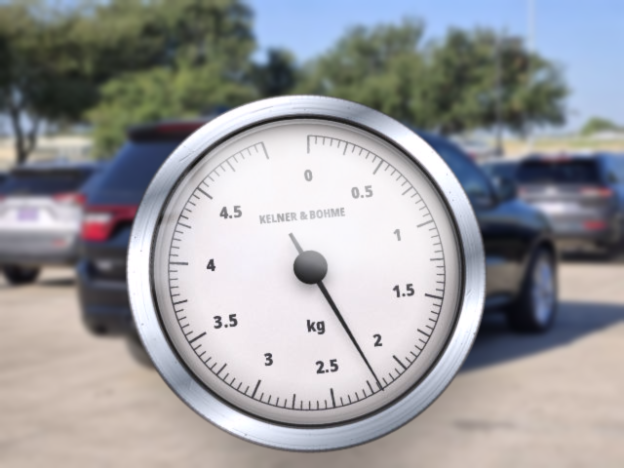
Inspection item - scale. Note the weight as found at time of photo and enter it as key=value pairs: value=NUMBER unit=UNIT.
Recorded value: value=2.2 unit=kg
